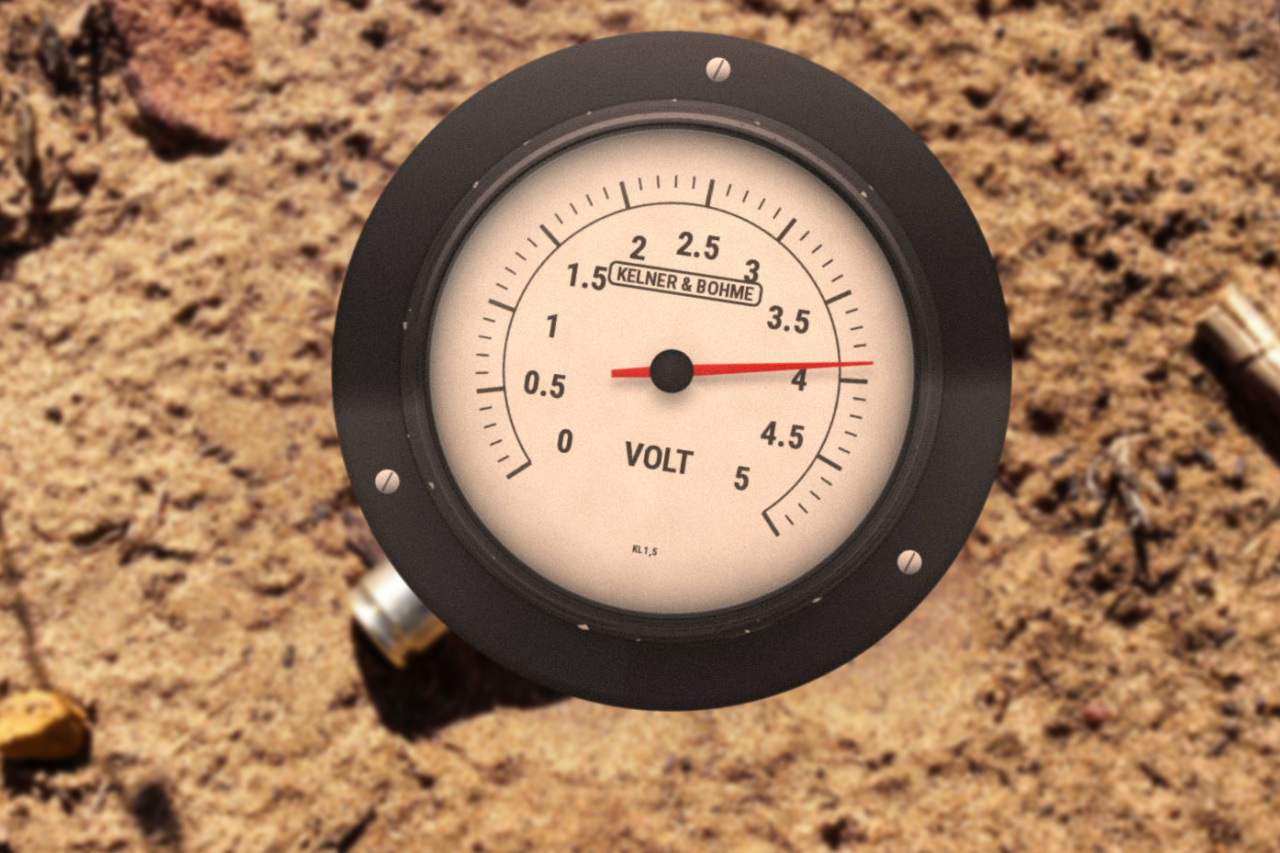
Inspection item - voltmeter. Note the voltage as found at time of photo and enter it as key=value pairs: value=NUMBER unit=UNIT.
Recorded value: value=3.9 unit=V
